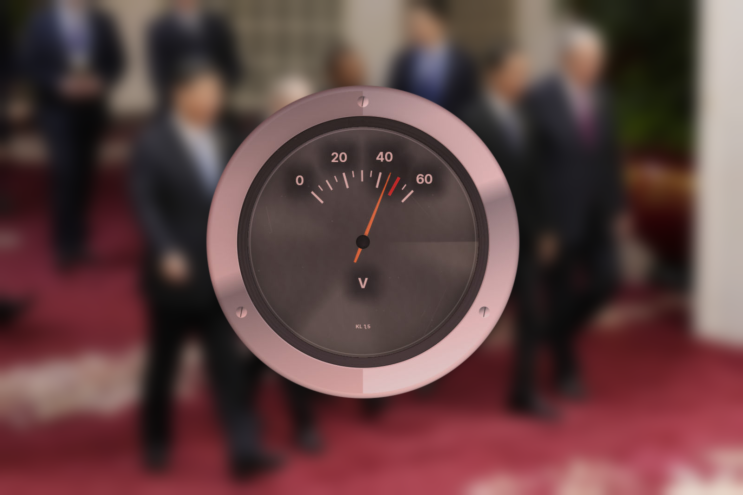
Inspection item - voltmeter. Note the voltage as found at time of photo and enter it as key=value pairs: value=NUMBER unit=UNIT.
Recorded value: value=45 unit=V
